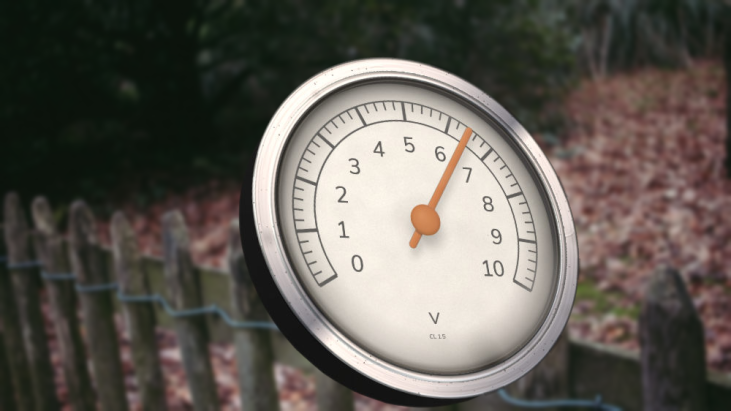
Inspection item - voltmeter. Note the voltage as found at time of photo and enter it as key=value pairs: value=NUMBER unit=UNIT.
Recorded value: value=6.4 unit=V
